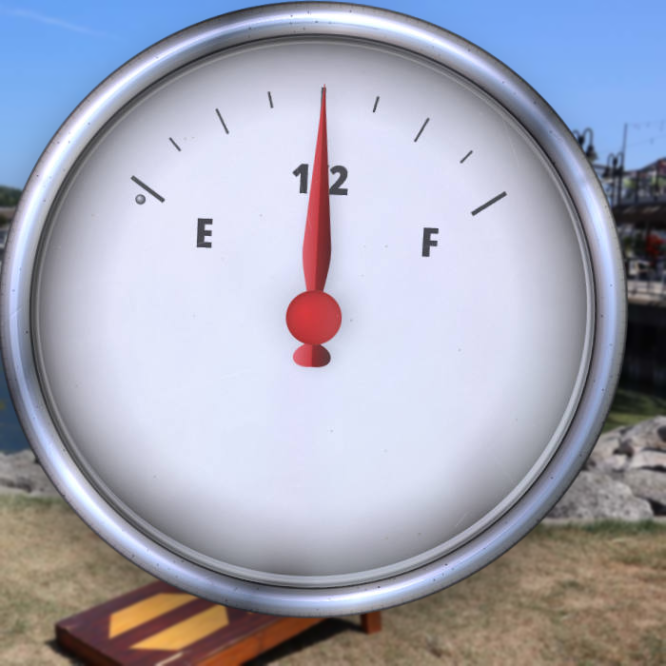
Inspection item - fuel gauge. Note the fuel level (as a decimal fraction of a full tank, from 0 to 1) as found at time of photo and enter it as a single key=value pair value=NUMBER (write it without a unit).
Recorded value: value=0.5
